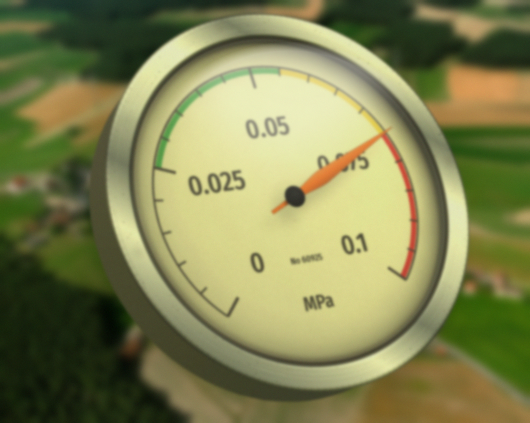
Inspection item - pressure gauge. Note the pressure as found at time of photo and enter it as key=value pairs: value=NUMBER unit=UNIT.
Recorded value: value=0.075 unit=MPa
